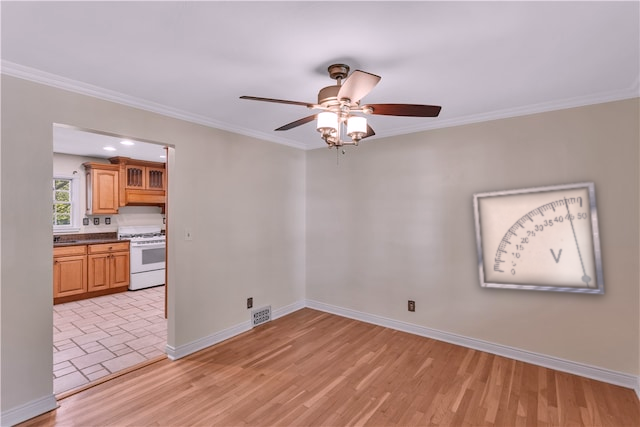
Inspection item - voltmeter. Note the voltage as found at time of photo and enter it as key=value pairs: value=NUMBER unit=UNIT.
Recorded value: value=45 unit=V
